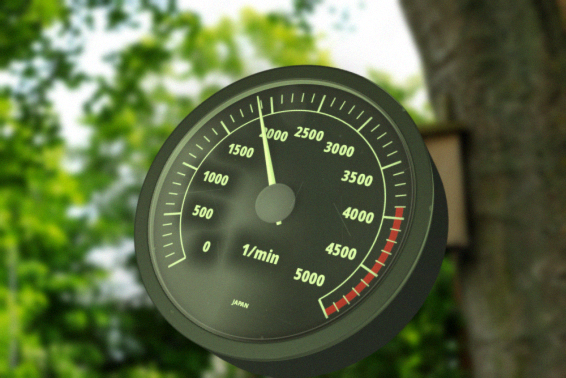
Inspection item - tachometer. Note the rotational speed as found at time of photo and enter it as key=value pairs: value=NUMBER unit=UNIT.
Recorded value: value=1900 unit=rpm
